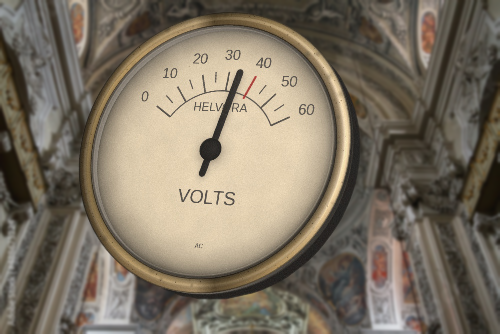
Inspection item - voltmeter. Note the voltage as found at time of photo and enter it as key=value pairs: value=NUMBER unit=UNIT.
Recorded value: value=35 unit=V
